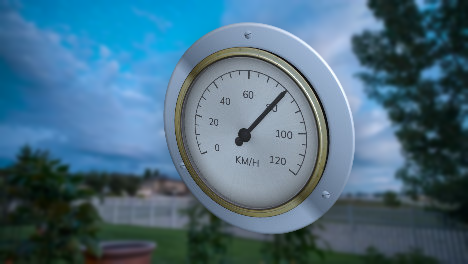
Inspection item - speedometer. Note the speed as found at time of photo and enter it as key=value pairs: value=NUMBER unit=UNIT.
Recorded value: value=80 unit=km/h
